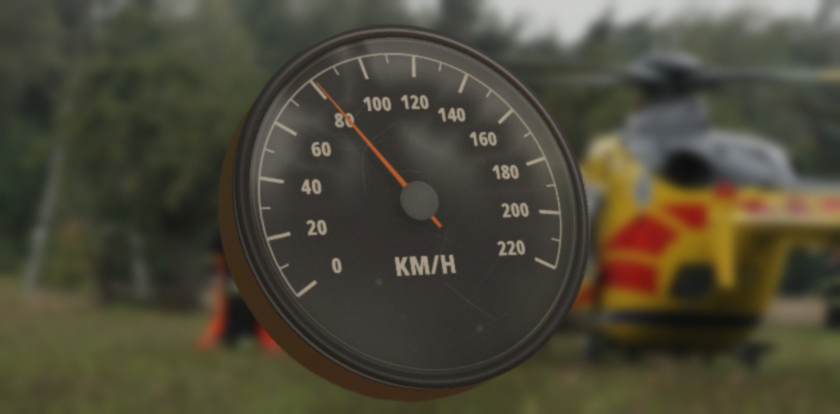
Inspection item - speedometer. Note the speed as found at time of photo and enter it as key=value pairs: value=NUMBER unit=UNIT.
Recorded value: value=80 unit=km/h
